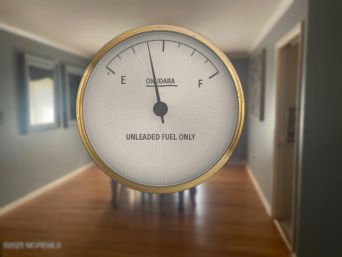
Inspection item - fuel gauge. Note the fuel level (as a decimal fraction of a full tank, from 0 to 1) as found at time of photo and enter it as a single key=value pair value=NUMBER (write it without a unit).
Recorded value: value=0.375
